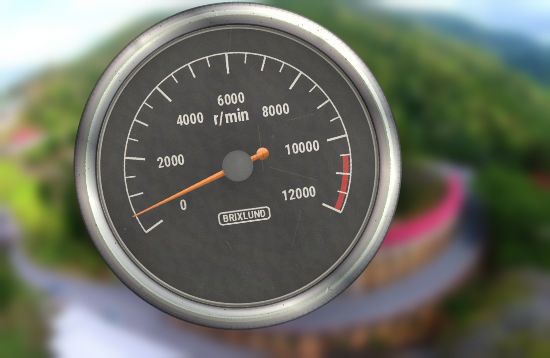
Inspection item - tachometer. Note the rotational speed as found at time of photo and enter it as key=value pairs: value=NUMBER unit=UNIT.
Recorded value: value=500 unit=rpm
